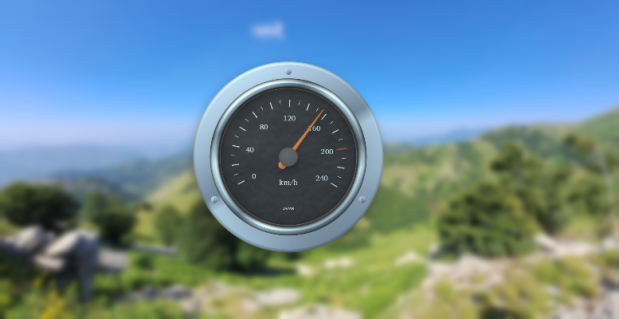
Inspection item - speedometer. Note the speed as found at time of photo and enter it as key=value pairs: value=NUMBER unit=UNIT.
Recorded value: value=155 unit=km/h
